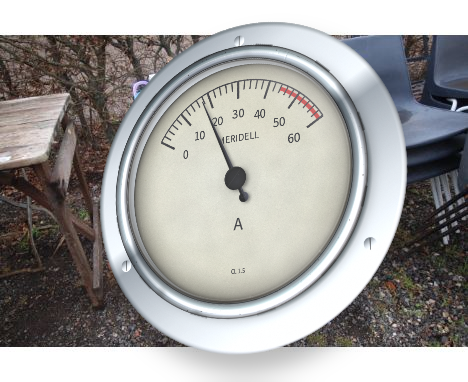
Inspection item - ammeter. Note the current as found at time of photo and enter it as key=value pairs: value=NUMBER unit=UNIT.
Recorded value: value=18 unit=A
